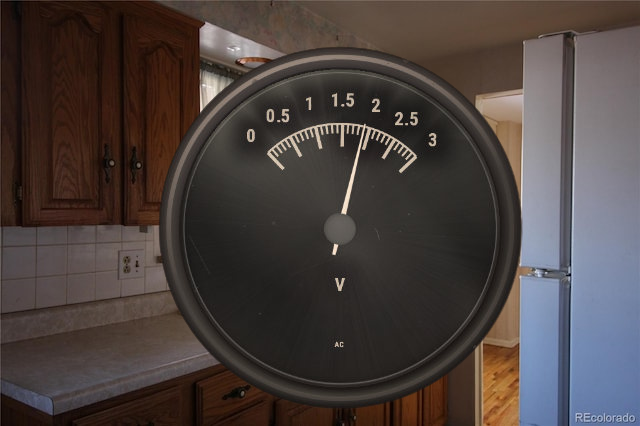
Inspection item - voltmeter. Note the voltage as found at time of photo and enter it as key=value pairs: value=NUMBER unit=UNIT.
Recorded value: value=1.9 unit=V
